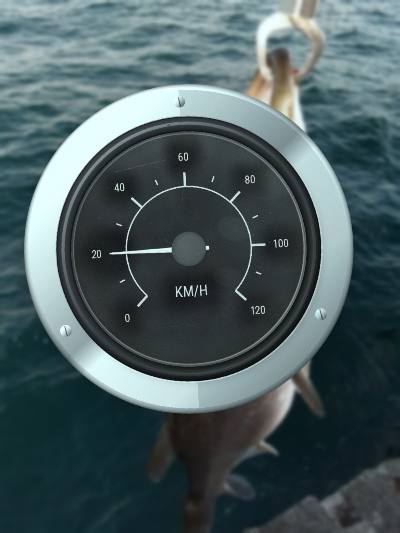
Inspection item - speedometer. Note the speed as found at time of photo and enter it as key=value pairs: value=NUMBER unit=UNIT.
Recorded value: value=20 unit=km/h
